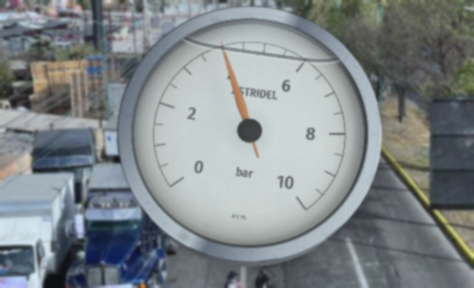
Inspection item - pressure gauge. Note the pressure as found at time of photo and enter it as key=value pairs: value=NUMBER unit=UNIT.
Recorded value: value=4 unit=bar
